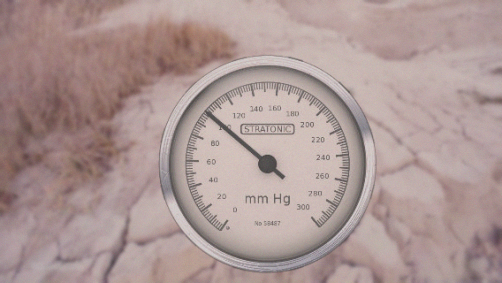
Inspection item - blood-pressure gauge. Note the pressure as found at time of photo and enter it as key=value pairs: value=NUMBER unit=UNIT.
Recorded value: value=100 unit=mmHg
